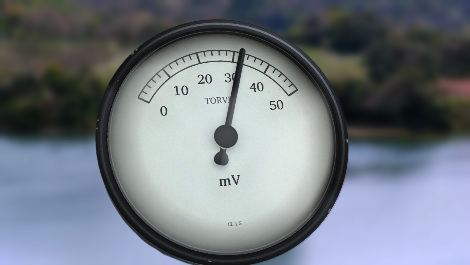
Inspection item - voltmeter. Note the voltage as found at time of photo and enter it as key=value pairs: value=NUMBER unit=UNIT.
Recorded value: value=32 unit=mV
